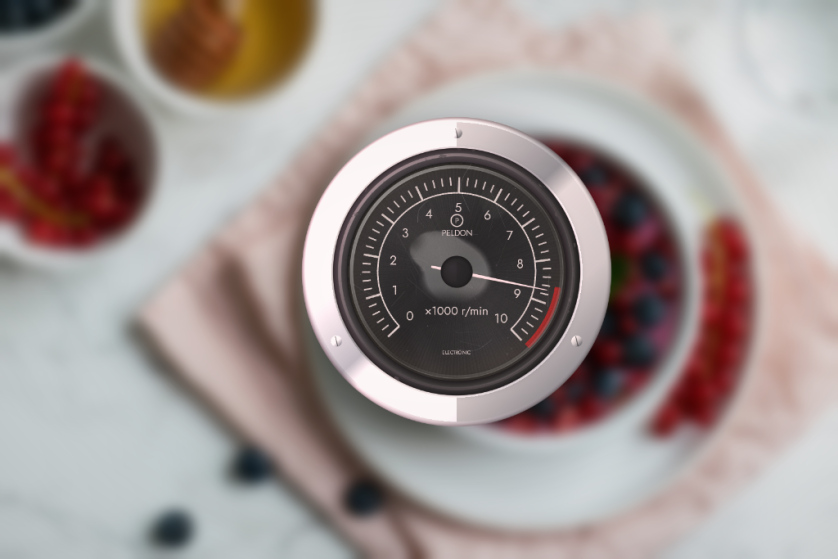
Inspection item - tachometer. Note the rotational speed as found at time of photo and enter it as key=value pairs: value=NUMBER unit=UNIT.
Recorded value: value=8700 unit=rpm
